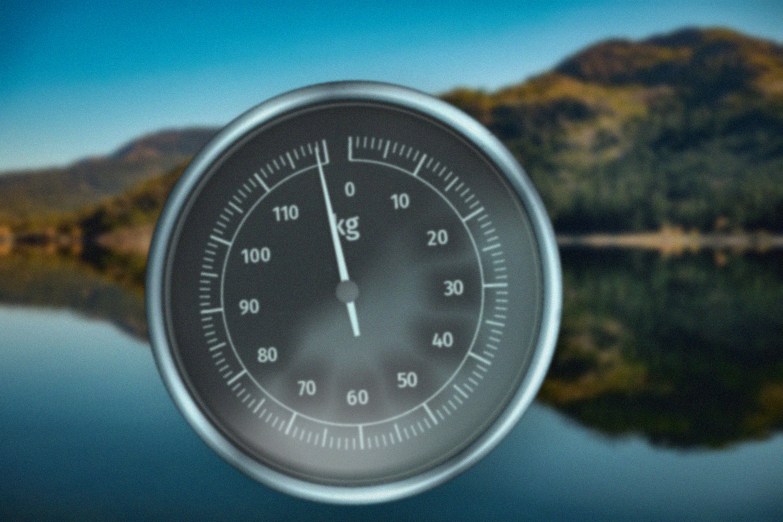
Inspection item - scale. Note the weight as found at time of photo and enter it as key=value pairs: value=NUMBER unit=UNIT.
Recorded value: value=119 unit=kg
